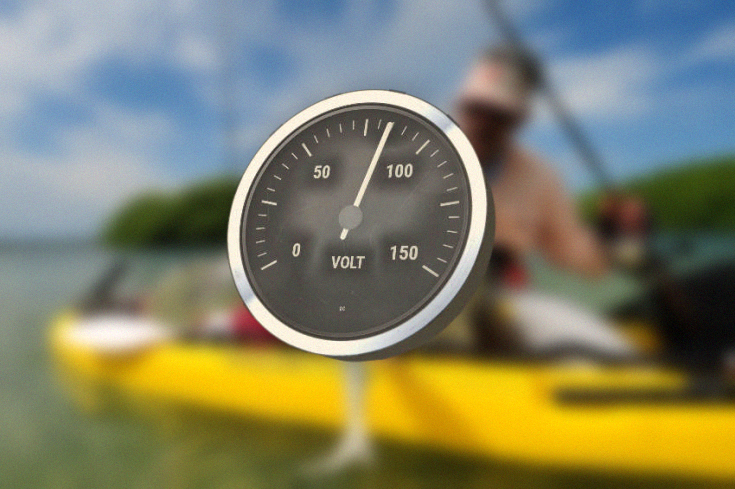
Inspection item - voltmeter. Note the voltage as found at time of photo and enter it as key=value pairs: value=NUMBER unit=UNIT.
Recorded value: value=85 unit=V
